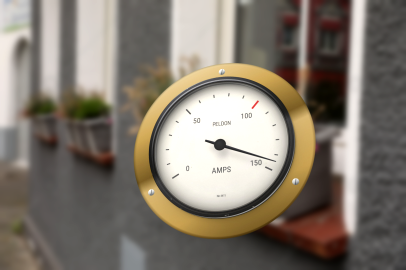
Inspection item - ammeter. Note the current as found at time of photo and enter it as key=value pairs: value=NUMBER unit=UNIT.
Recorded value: value=145 unit=A
